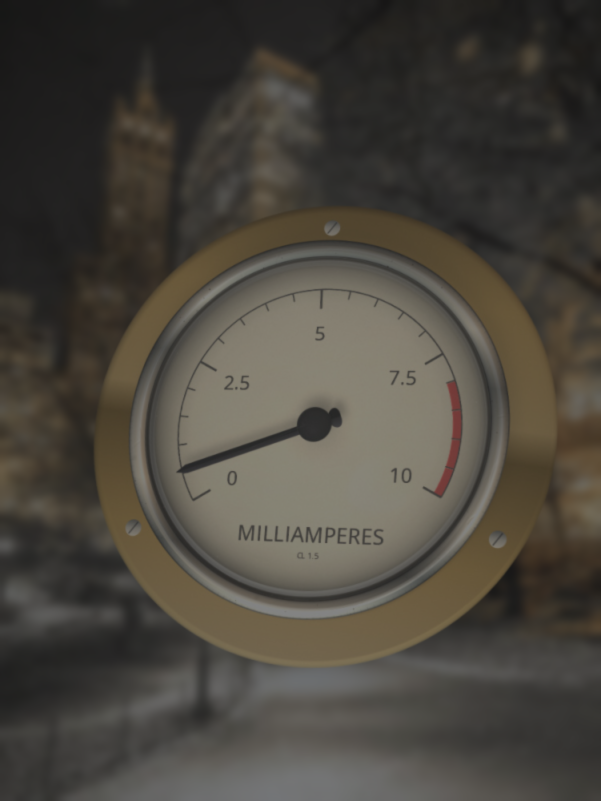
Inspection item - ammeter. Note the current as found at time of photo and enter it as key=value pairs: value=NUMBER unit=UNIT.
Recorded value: value=0.5 unit=mA
